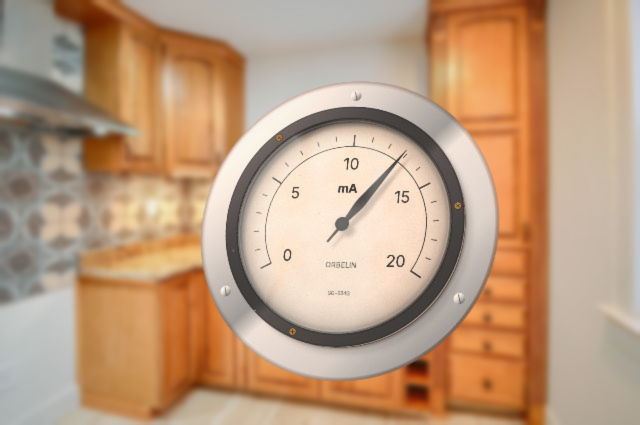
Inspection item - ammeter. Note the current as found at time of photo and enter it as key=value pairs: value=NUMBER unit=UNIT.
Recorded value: value=13 unit=mA
